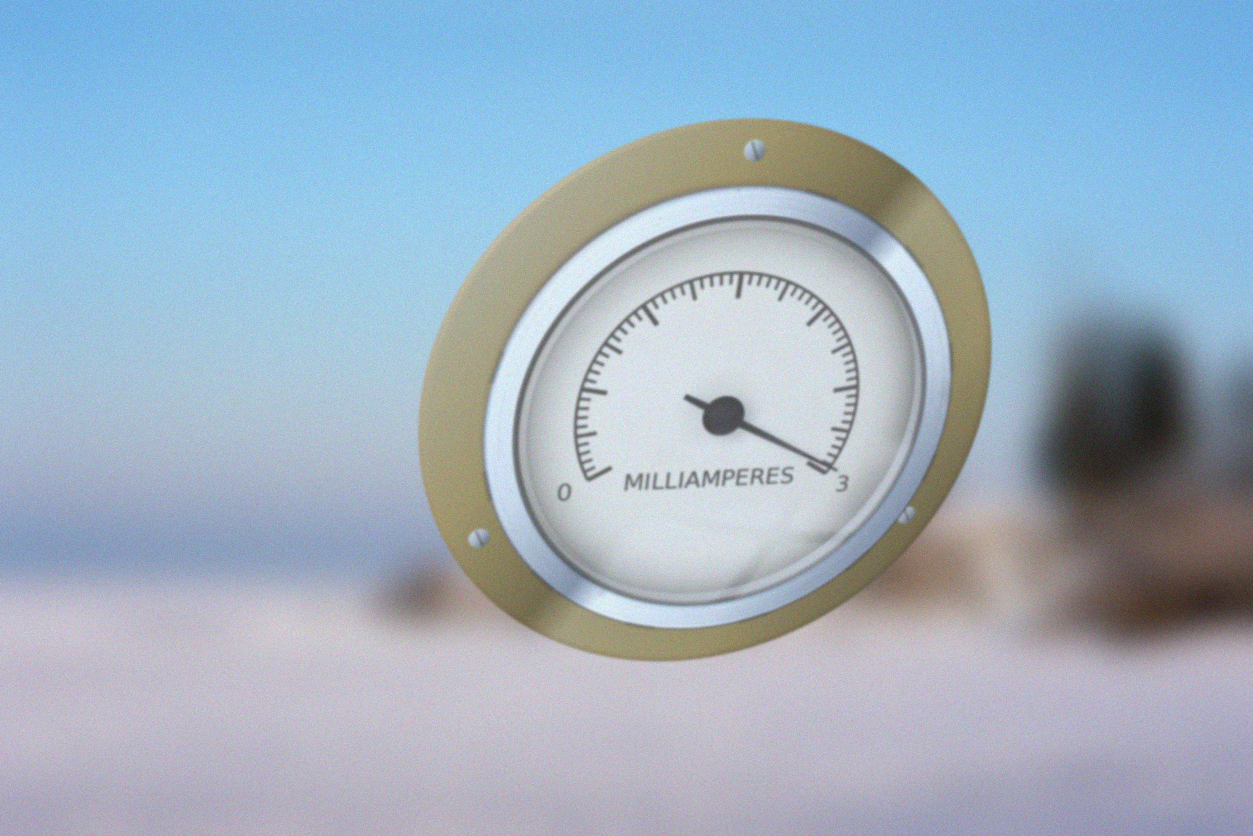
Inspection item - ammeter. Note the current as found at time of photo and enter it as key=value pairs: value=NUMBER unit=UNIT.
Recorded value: value=2.95 unit=mA
